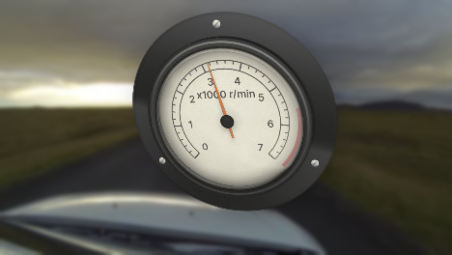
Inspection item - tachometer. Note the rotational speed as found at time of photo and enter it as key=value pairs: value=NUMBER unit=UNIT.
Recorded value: value=3200 unit=rpm
